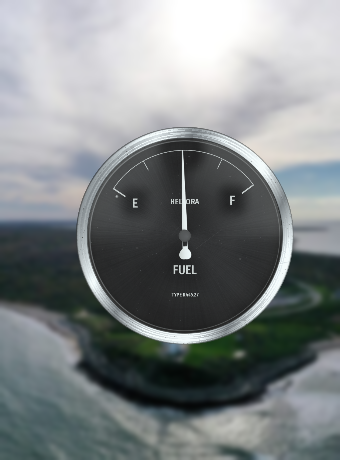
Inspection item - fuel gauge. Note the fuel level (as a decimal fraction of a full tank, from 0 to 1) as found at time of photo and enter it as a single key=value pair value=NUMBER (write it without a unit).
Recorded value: value=0.5
